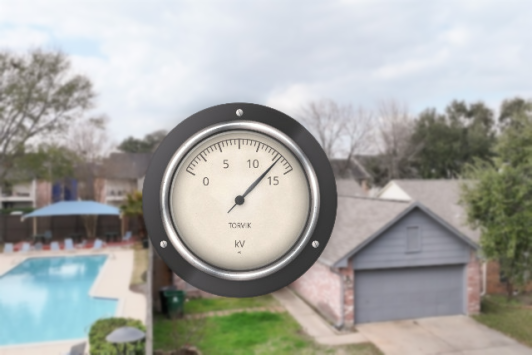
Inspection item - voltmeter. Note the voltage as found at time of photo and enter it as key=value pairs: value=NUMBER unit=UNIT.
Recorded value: value=13 unit=kV
